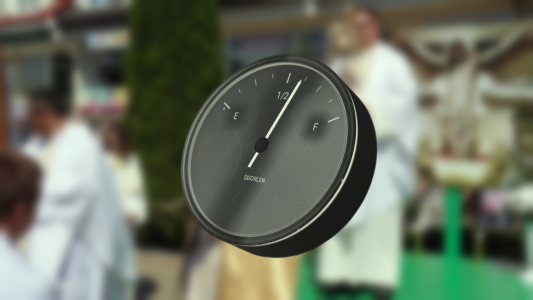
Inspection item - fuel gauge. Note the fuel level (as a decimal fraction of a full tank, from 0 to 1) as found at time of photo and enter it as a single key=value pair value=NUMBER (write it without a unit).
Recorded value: value=0.625
